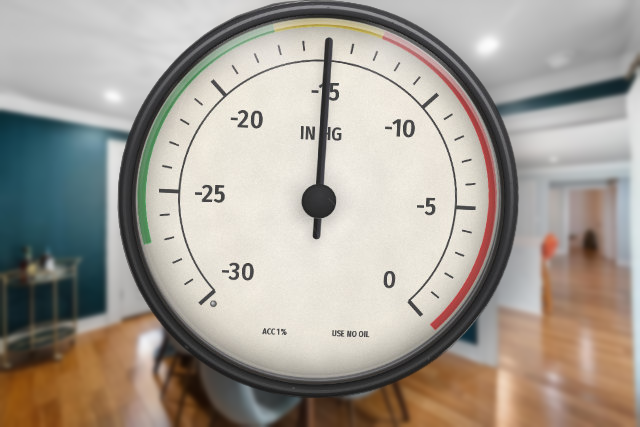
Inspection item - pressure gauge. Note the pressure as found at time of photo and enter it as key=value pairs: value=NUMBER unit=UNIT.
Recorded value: value=-15 unit=inHg
